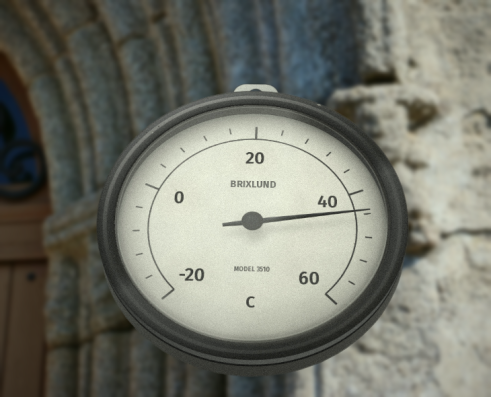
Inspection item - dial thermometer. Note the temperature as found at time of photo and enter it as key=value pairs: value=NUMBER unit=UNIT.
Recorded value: value=44 unit=°C
